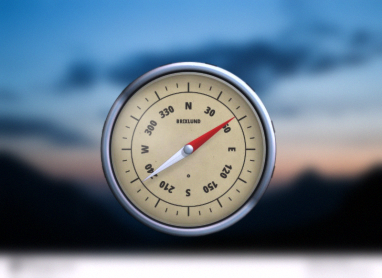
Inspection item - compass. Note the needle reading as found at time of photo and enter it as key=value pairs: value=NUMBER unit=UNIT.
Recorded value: value=55 unit=°
